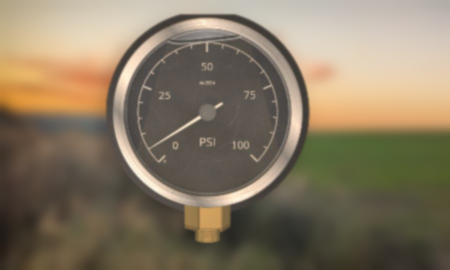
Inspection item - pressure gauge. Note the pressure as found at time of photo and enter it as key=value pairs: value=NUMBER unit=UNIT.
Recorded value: value=5 unit=psi
